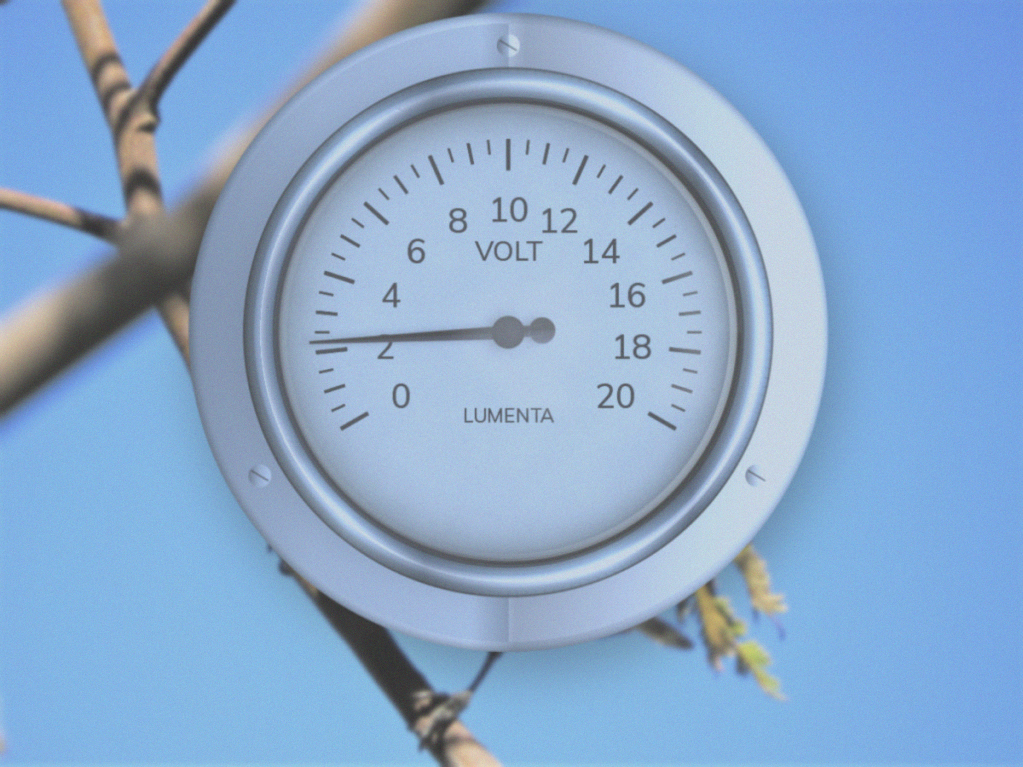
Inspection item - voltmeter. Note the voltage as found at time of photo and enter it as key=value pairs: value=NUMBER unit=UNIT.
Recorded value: value=2.25 unit=V
